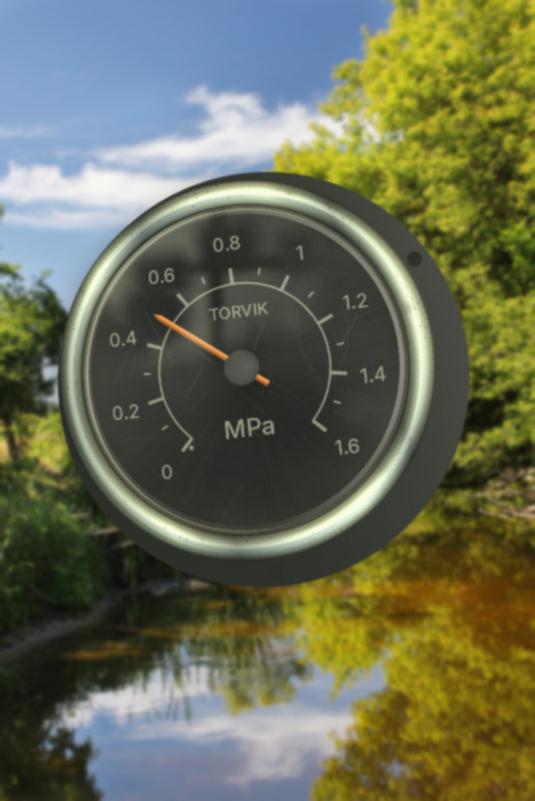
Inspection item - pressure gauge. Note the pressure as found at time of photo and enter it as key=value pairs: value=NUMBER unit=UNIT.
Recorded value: value=0.5 unit=MPa
